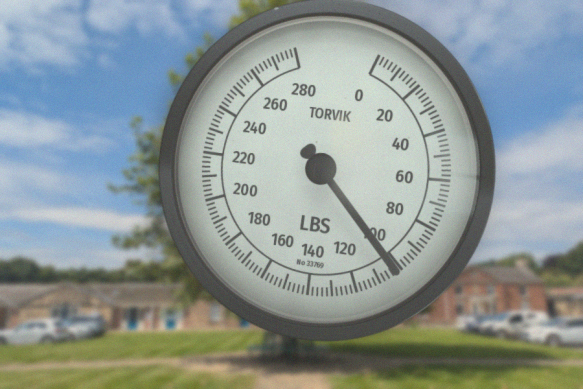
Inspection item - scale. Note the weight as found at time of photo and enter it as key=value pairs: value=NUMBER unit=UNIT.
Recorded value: value=102 unit=lb
